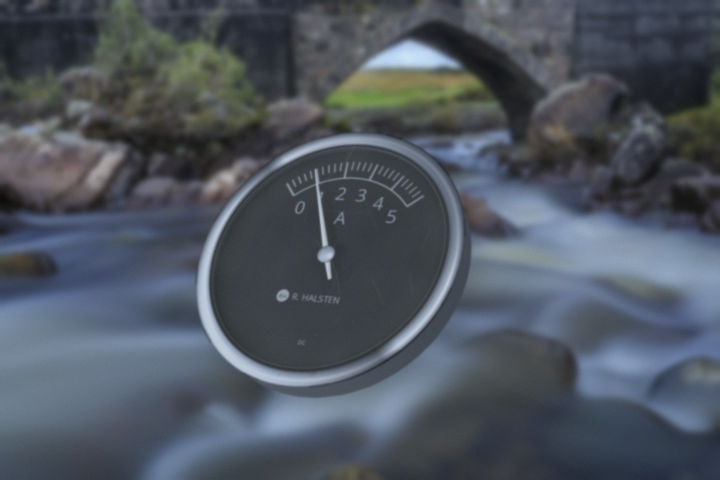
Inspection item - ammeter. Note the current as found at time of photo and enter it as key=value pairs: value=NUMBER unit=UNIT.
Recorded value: value=1 unit=A
